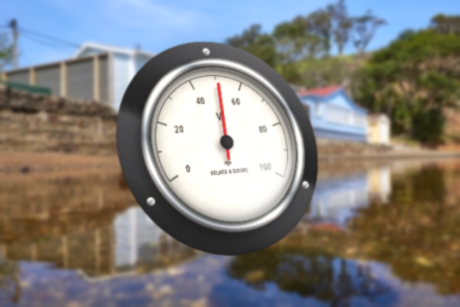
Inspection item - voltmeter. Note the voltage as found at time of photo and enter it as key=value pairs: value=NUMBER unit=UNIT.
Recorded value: value=50 unit=V
